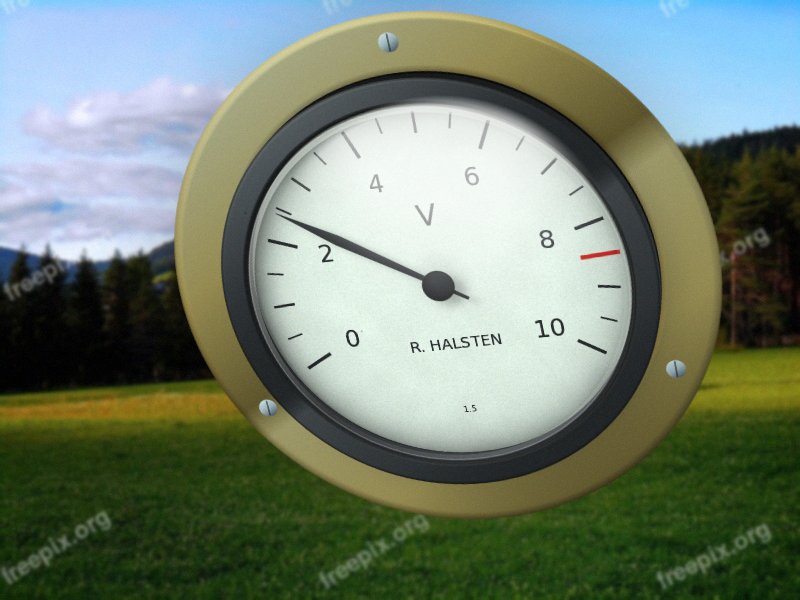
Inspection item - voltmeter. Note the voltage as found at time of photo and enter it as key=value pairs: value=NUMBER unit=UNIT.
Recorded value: value=2.5 unit=V
